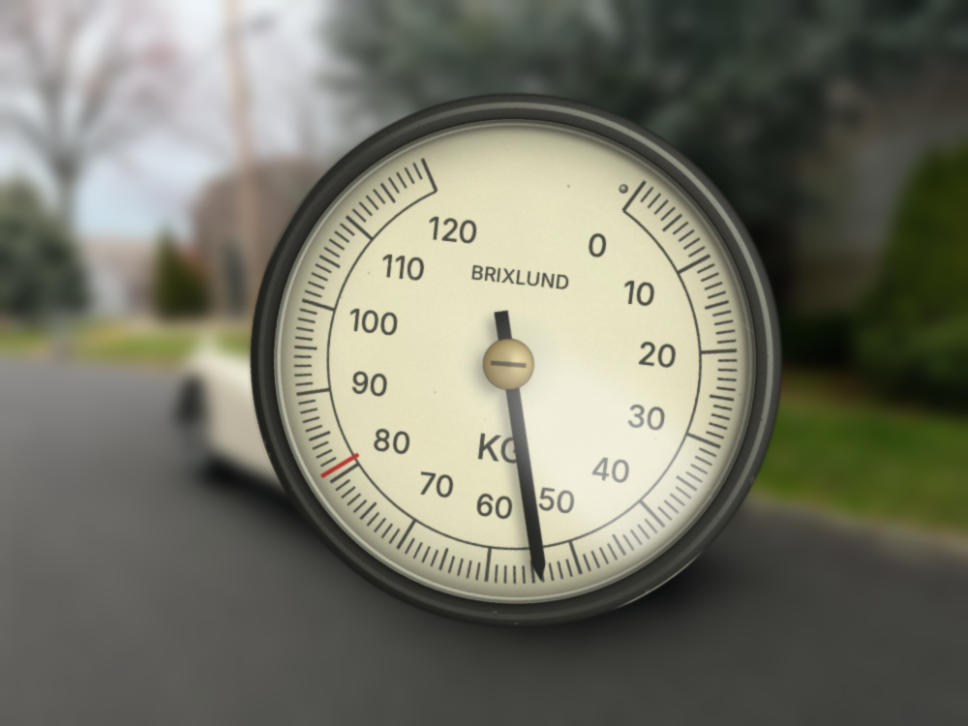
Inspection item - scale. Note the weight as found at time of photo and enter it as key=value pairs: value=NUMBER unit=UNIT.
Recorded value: value=54 unit=kg
